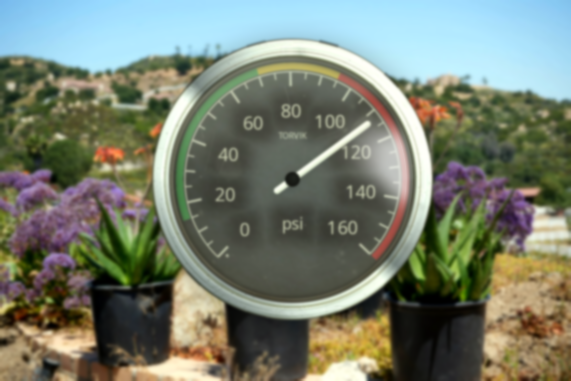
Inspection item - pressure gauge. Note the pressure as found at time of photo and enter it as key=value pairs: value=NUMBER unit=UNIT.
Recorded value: value=112.5 unit=psi
